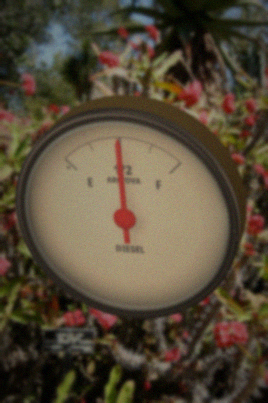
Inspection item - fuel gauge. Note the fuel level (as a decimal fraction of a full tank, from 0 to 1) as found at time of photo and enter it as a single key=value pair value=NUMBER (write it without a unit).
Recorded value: value=0.5
